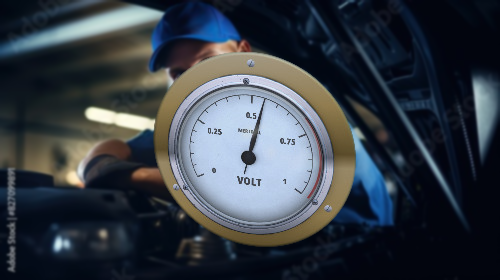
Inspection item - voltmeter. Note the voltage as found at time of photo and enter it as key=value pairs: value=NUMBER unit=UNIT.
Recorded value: value=0.55 unit=V
